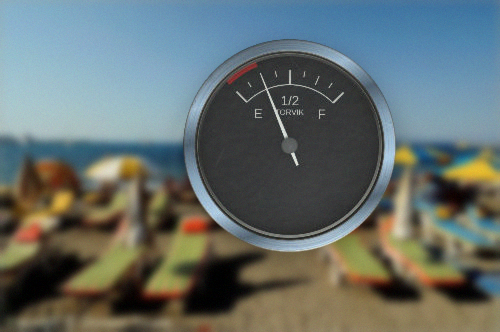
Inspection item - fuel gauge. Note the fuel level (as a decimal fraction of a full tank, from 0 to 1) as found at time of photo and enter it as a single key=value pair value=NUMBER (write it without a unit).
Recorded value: value=0.25
